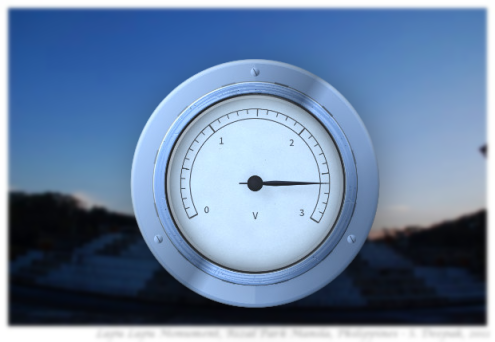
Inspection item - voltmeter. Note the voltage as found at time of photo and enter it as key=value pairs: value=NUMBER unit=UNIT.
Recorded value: value=2.6 unit=V
